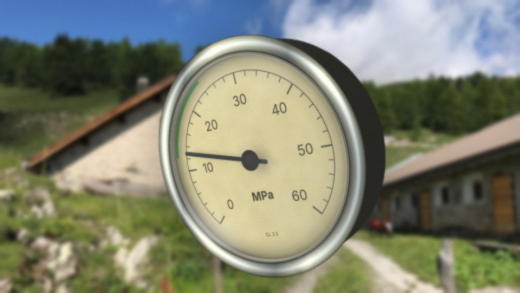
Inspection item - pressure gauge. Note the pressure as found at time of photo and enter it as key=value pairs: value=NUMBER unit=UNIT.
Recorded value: value=13 unit=MPa
